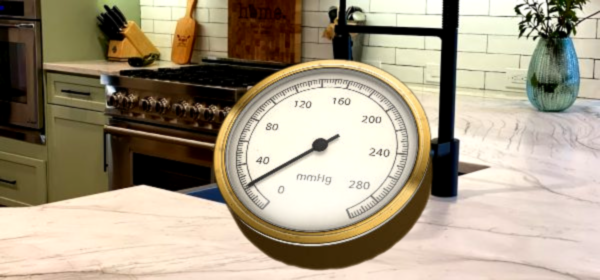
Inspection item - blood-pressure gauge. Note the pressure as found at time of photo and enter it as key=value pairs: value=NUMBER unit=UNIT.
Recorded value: value=20 unit=mmHg
